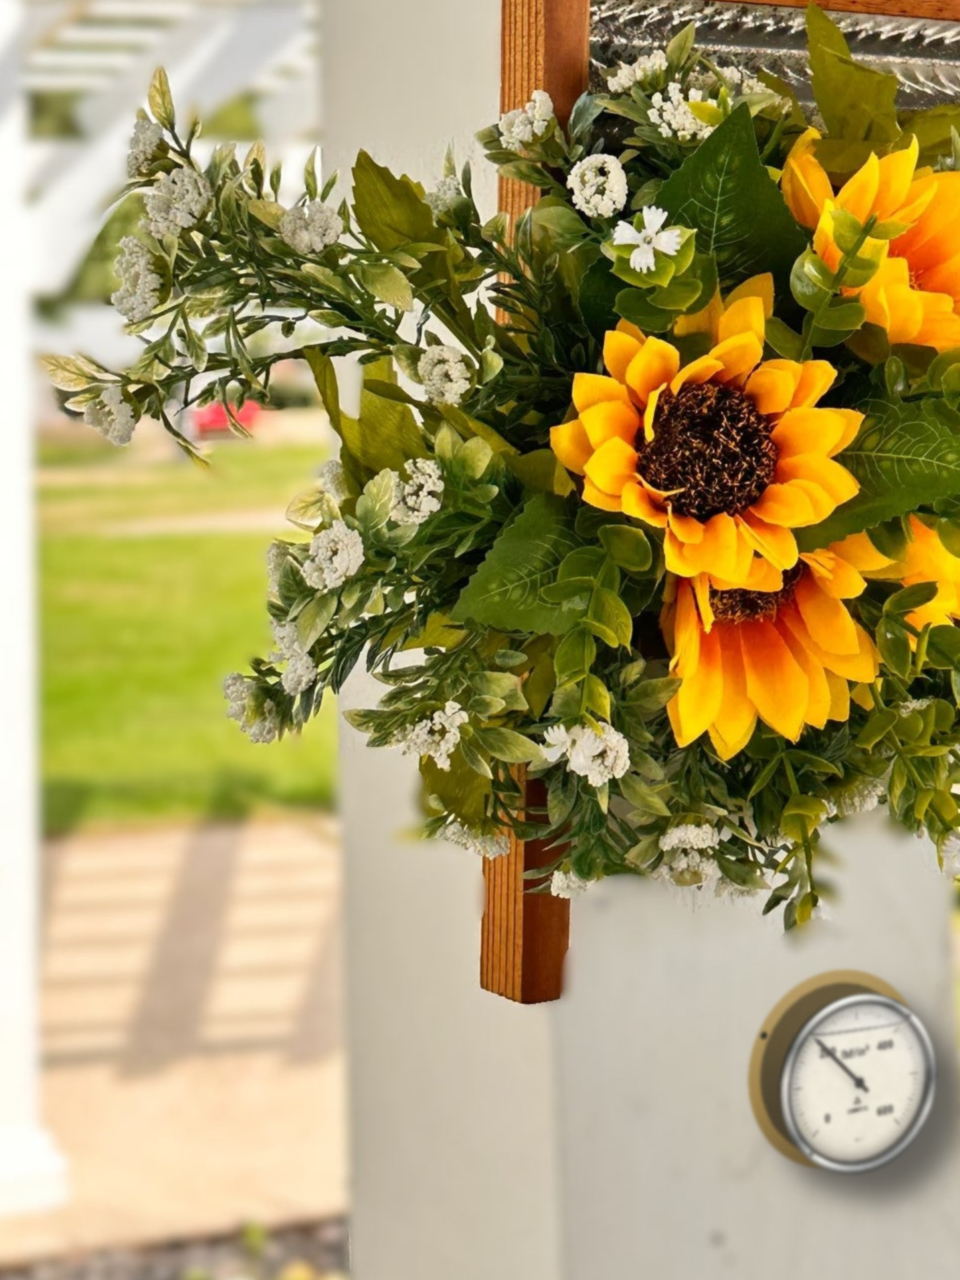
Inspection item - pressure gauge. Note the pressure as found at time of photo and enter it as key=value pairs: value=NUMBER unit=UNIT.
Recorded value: value=200 unit=psi
